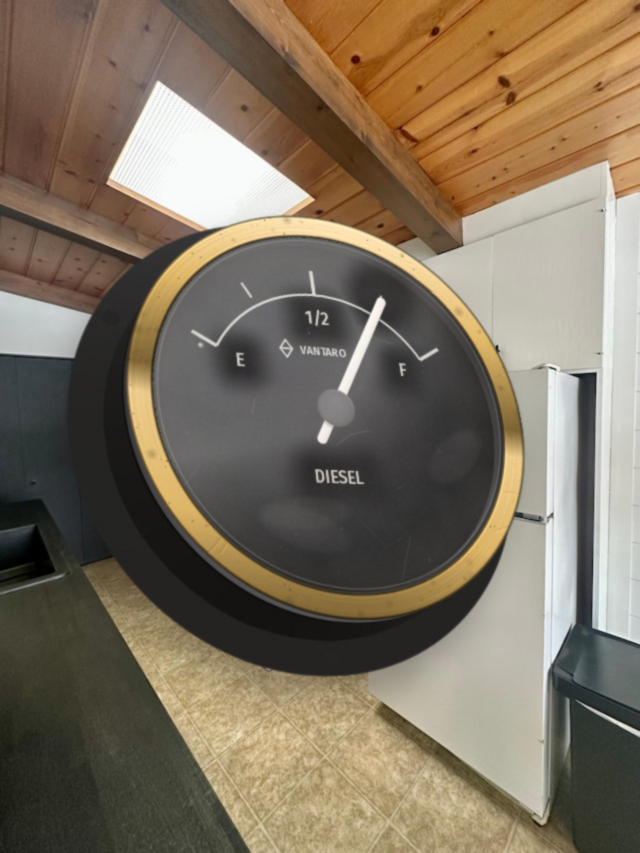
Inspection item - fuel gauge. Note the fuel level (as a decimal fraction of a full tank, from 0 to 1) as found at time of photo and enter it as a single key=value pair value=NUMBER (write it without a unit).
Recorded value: value=0.75
